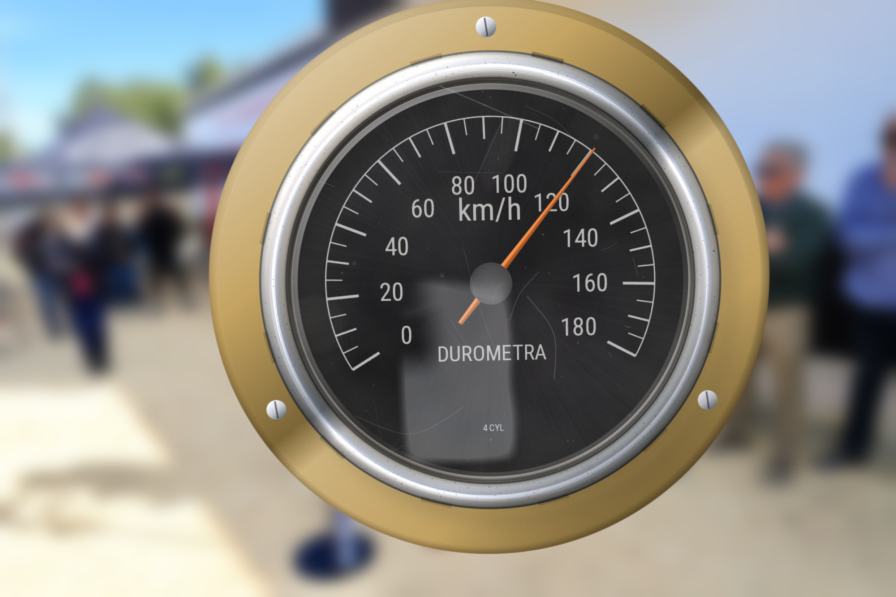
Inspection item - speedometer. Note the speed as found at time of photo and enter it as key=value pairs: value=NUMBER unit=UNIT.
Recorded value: value=120 unit=km/h
